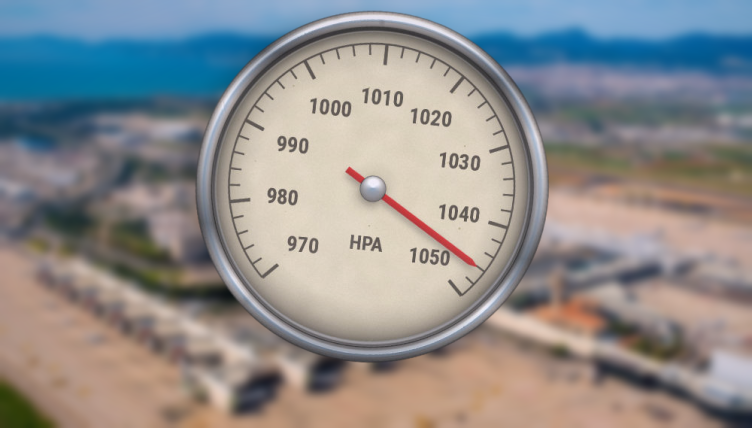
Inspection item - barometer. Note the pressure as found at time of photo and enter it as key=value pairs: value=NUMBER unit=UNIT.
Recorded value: value=1046 unit=hPa
